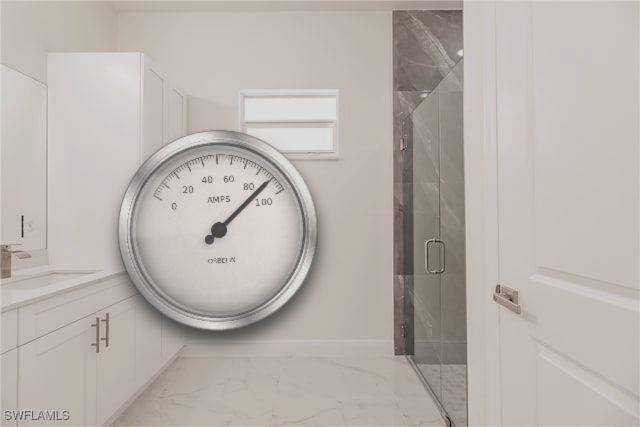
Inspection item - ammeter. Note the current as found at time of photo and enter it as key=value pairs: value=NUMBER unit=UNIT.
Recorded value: value=90 unit=A
